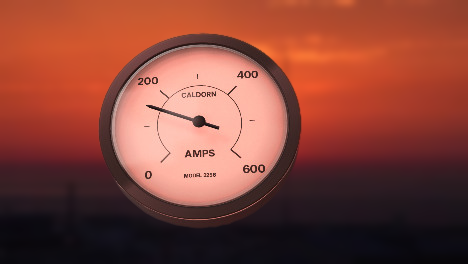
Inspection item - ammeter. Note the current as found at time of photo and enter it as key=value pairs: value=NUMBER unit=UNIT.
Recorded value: value=150 unit=A
